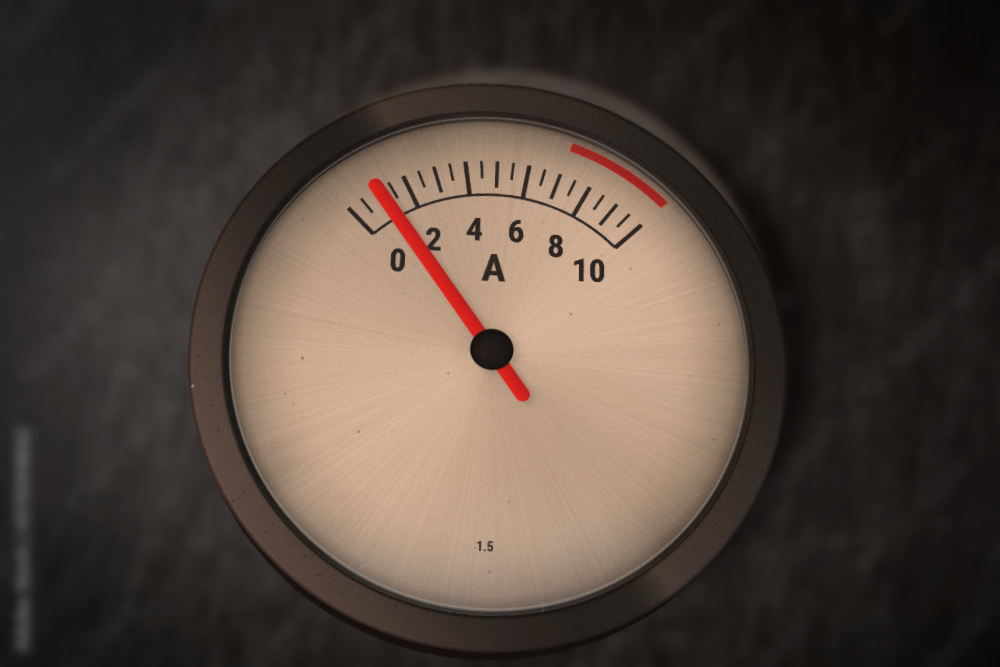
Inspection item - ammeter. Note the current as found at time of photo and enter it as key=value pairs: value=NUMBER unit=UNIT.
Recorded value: value=1 unit=A
